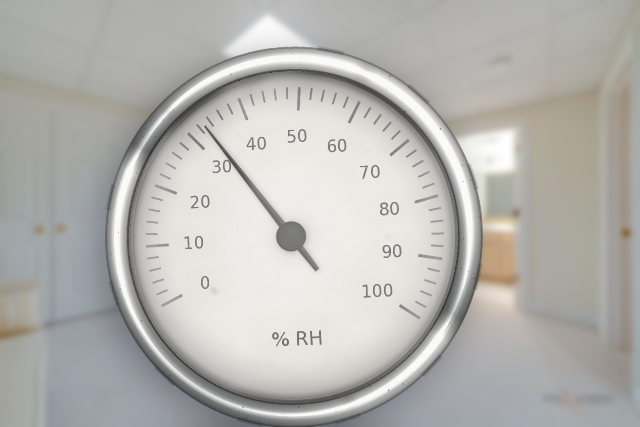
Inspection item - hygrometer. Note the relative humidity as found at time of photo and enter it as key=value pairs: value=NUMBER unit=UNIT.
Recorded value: value=33 unit=%
